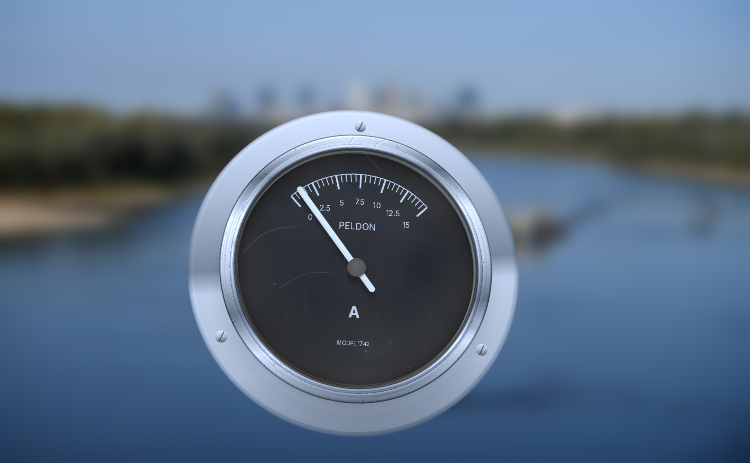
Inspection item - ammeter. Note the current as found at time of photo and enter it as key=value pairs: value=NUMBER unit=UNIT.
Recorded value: value=1 unit=A
